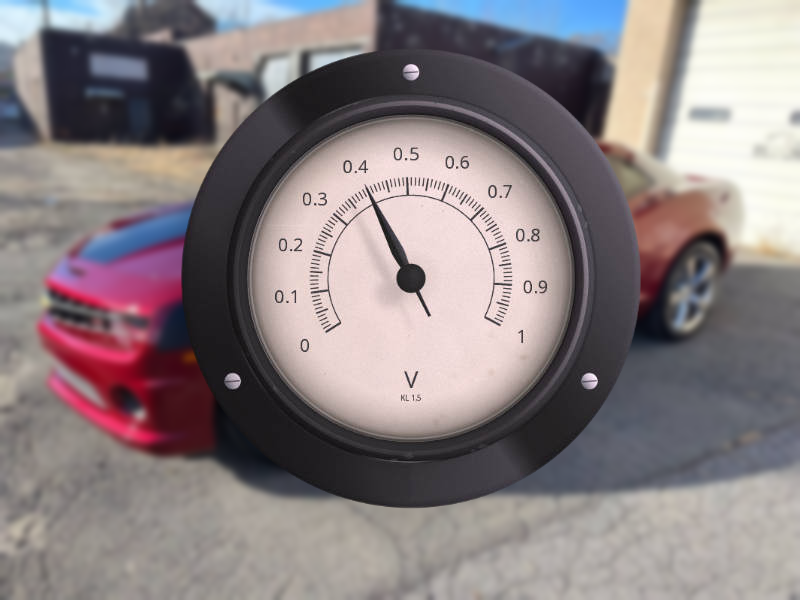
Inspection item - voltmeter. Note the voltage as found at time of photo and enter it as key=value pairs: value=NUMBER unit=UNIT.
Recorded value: value=0.4 unit=V
